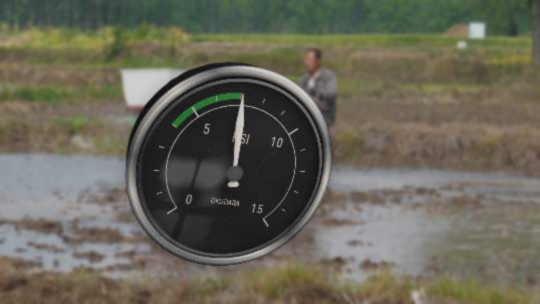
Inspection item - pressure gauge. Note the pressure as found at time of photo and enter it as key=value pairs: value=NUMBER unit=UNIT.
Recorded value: value=7 unit=psi
